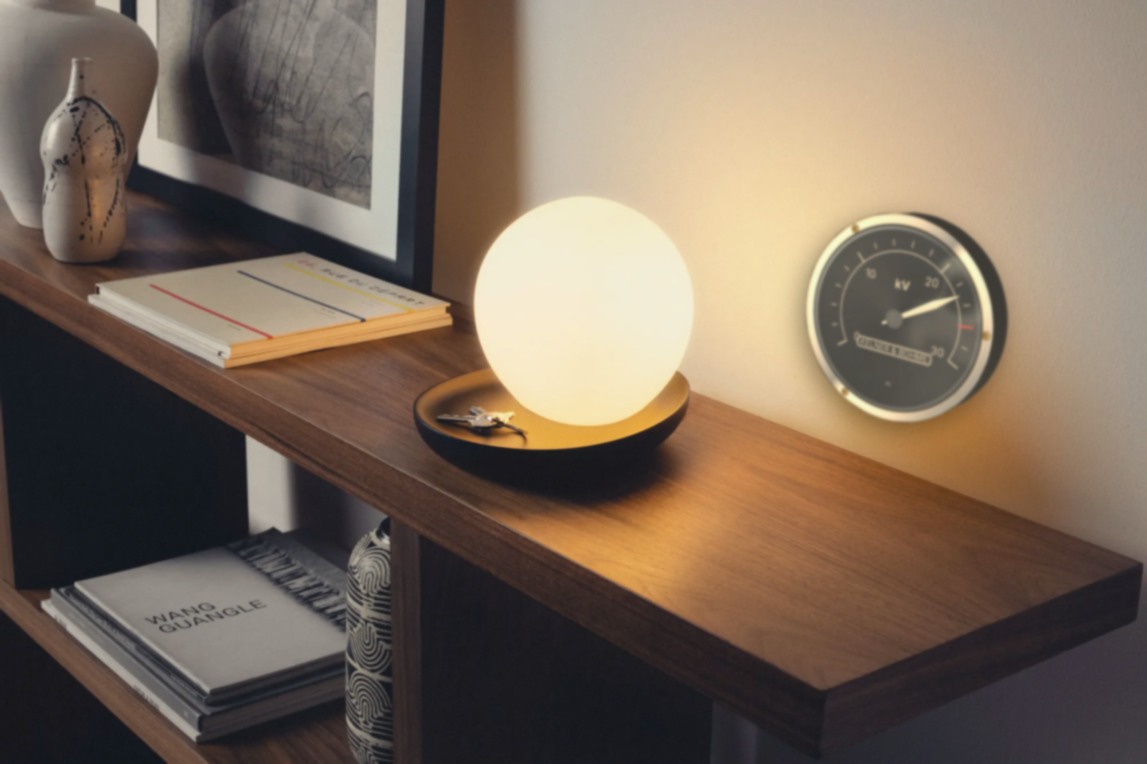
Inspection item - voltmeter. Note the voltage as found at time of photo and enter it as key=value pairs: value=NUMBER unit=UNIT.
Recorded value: value=23 unit=kV
